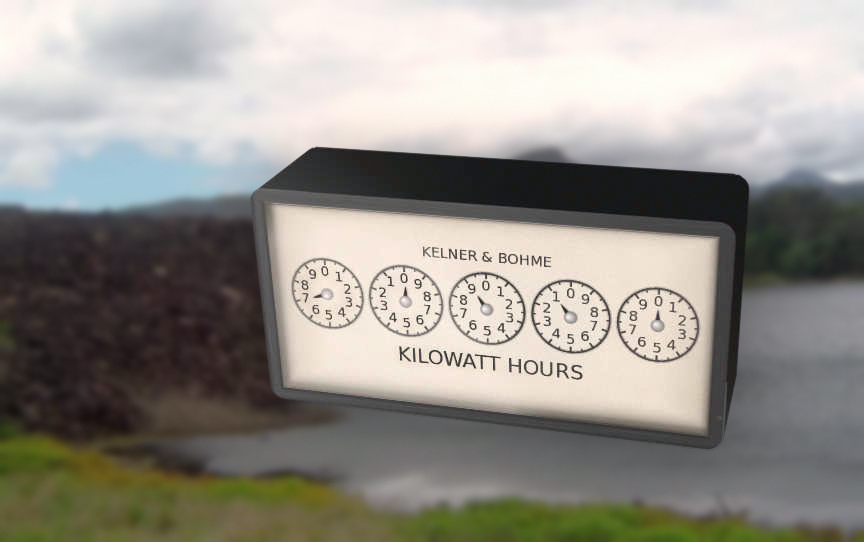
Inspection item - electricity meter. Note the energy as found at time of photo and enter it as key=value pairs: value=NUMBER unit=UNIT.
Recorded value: value=69910 unit=kWh
